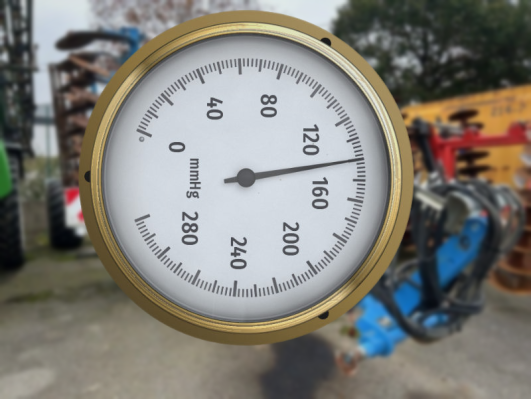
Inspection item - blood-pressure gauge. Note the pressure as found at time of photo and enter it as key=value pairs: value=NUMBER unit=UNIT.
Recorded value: value=140 unit=mmHg
